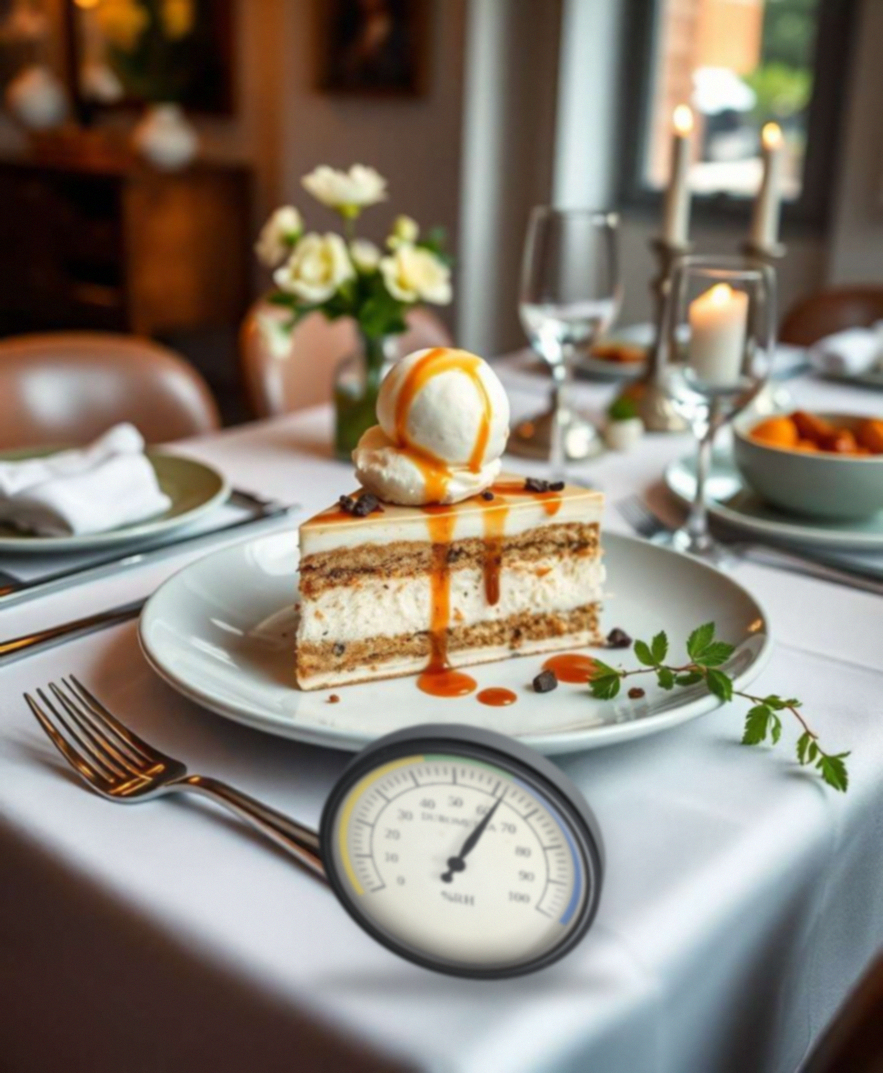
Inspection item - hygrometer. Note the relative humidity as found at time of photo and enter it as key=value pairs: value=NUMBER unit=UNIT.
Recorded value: value=62 unit=%
